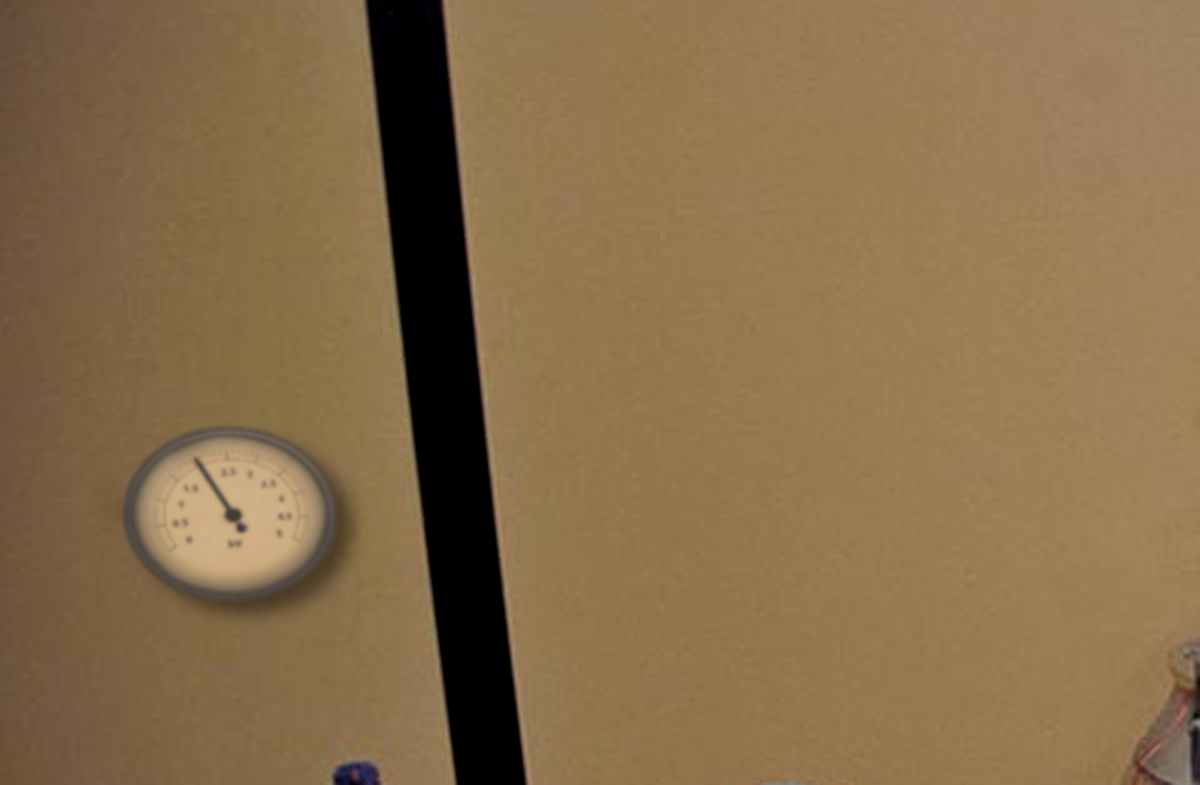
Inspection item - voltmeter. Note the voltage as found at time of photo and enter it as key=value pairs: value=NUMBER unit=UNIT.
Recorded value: value=2 unit=kV
